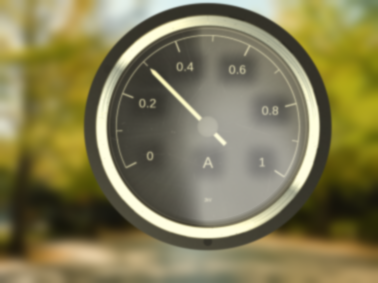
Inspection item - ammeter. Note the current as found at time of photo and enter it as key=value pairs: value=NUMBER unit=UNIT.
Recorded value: value=0.3 unit=A
